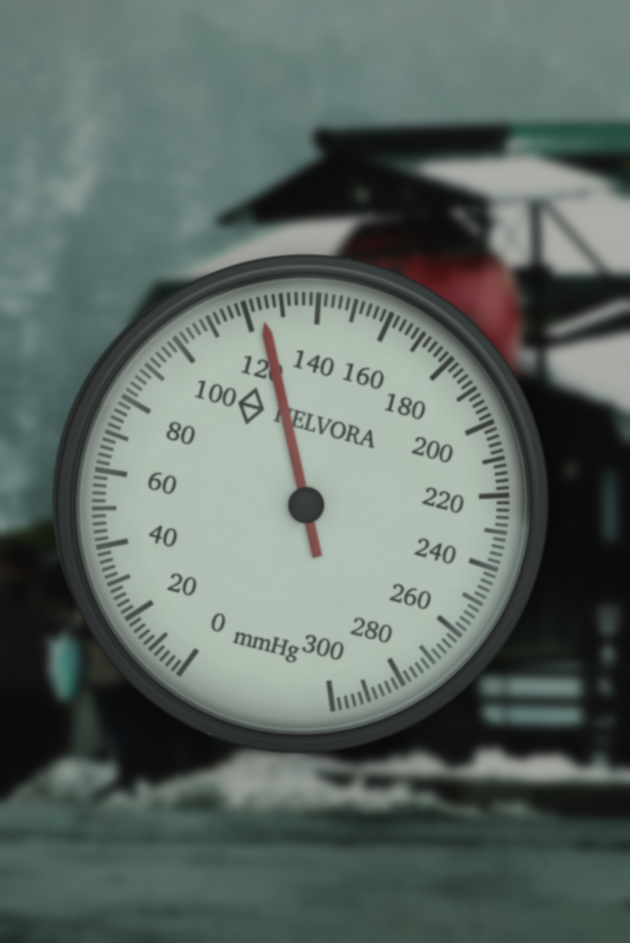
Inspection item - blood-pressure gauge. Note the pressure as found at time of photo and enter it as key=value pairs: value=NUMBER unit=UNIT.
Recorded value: value=124 unit=mmHg
